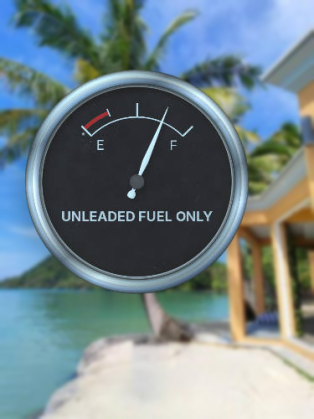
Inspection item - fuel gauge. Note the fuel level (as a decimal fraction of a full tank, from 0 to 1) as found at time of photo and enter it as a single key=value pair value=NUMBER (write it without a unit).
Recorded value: value=0.75
